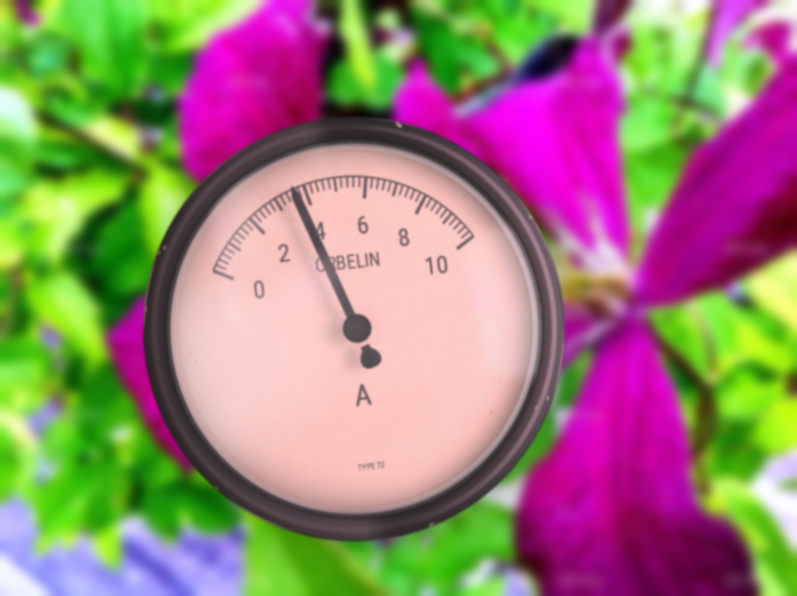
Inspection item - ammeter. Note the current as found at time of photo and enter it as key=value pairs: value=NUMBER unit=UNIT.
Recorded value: value=3.6 unit=A
